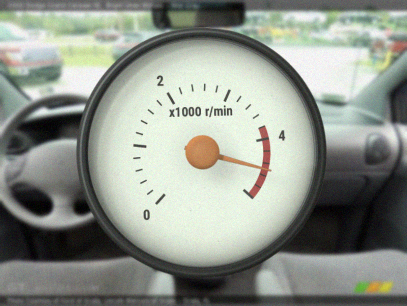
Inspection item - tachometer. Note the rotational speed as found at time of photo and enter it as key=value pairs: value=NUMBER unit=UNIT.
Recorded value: value=4500 unit=rpm
